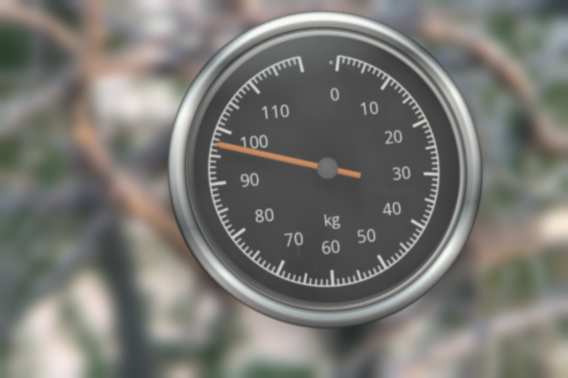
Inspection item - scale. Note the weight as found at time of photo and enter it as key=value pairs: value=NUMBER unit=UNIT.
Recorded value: value=97 unit=kg
